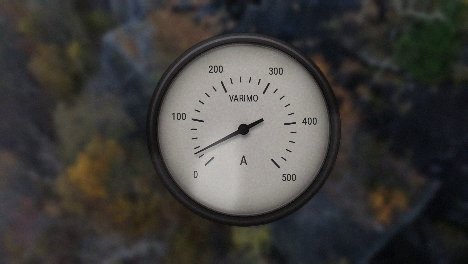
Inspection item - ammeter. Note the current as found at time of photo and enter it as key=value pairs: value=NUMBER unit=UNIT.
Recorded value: value=30 unit=A
